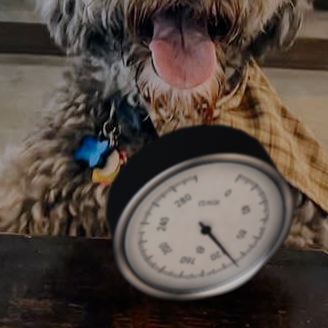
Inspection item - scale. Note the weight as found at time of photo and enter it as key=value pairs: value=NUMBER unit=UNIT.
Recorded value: value=110 unit=lb
